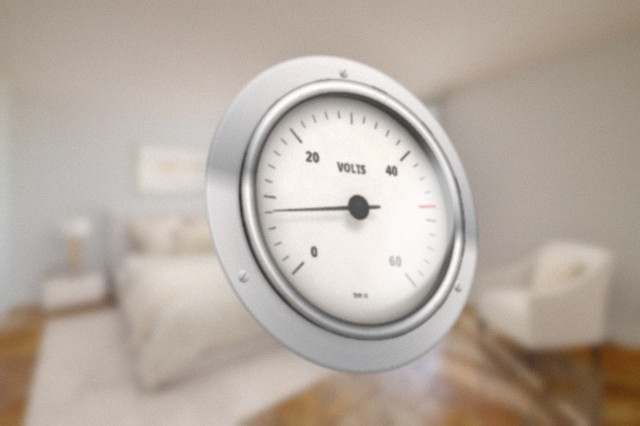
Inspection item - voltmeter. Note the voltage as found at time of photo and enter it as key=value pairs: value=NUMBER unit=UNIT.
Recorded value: value=8 unit=V
